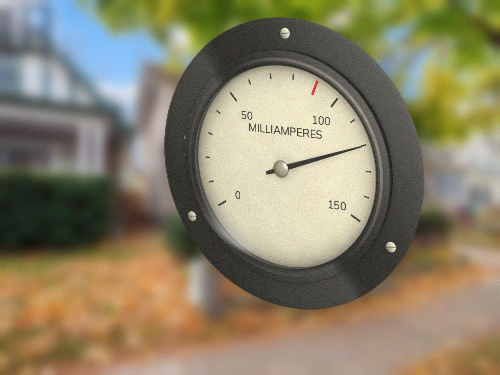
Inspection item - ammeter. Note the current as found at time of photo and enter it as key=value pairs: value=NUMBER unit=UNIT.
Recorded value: value=120 unit=mA
